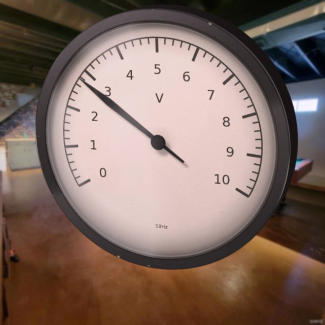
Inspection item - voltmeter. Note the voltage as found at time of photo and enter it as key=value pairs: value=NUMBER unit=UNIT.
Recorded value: value=2.8 unit=V
